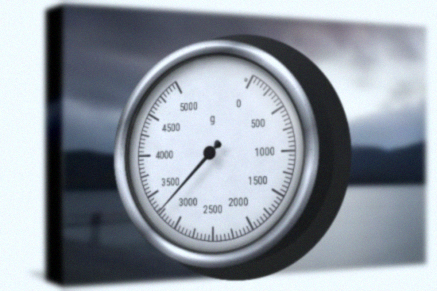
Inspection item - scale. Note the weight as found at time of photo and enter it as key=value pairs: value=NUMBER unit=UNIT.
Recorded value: value=3250 unit=g
